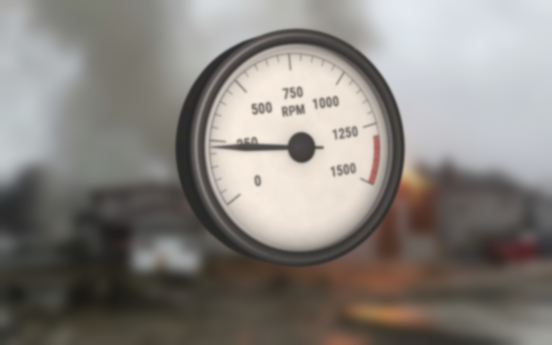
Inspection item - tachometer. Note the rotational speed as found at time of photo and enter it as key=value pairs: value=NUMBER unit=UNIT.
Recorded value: value=225 unit=rpm
